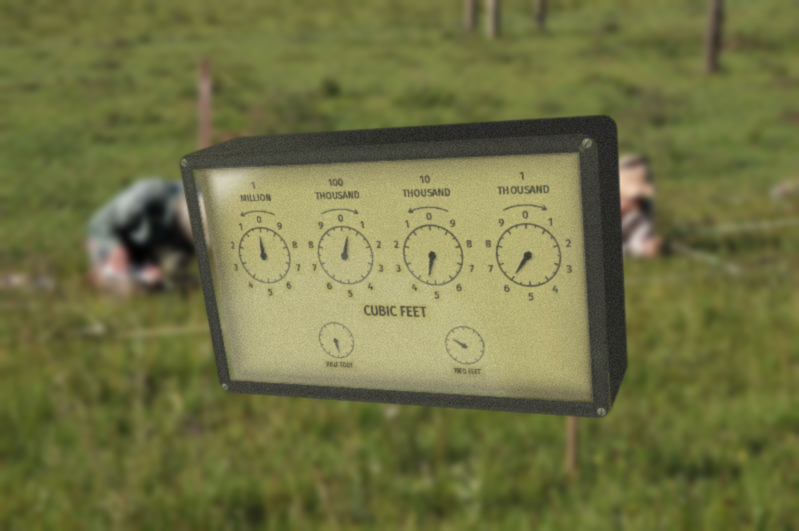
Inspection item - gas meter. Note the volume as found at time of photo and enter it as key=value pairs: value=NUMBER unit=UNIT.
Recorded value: value=4600 unit=ft³
